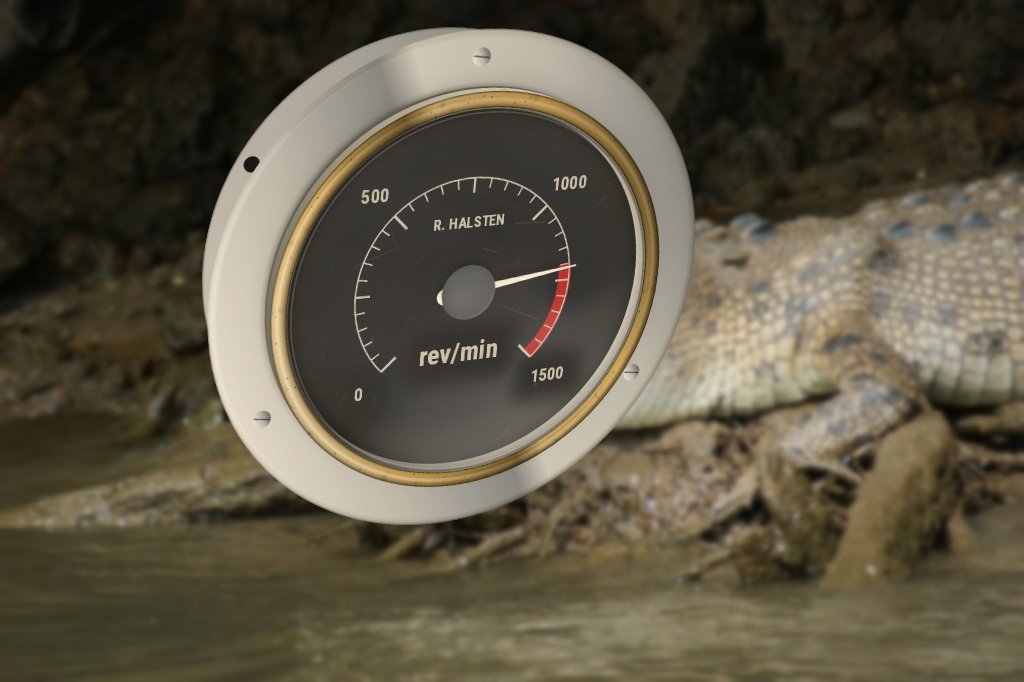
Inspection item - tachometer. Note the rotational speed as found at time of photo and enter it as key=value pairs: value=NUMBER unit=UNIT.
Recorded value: value=1200 unit=rpm
